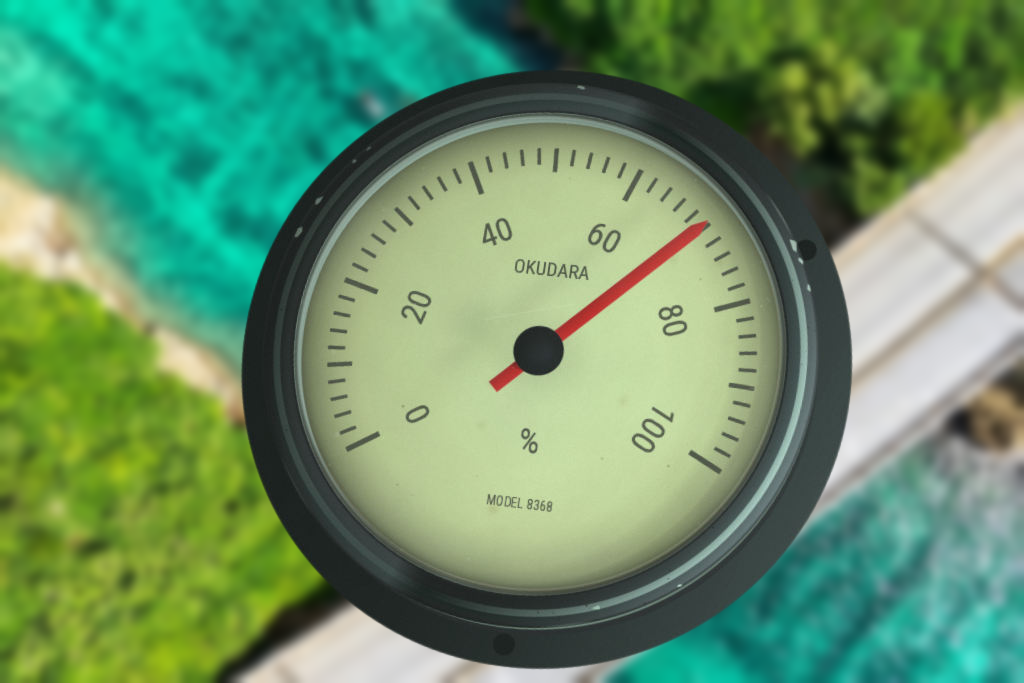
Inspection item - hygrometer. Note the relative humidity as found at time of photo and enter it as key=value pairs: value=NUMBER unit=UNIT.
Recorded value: value=70 unit=%
